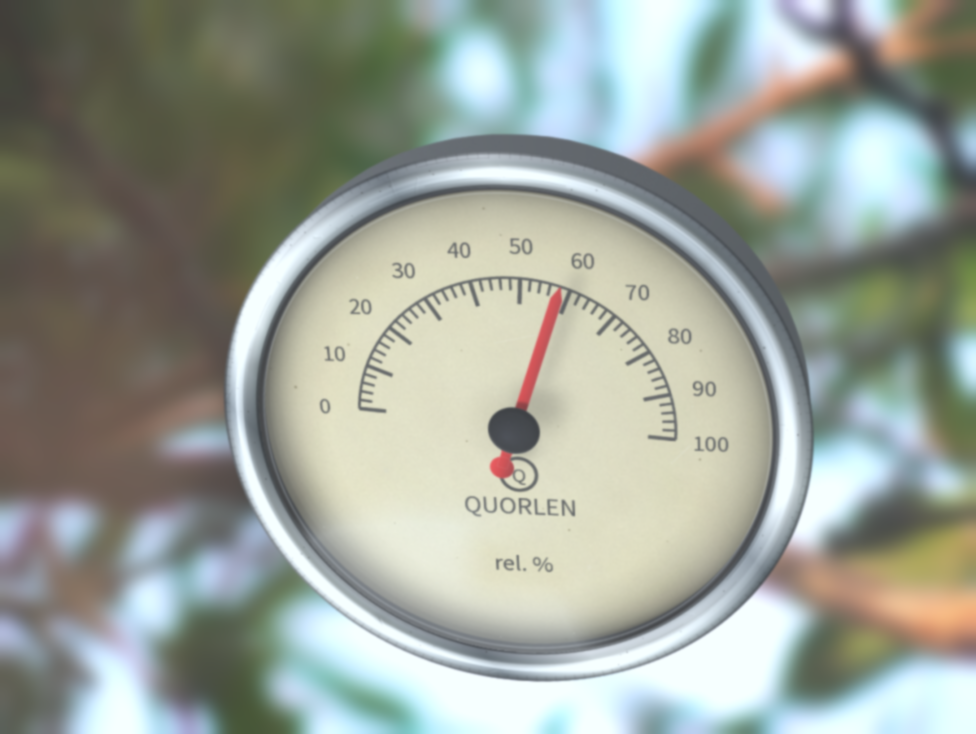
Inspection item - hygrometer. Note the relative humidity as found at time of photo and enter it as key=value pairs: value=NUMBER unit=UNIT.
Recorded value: value=58 unit=%
